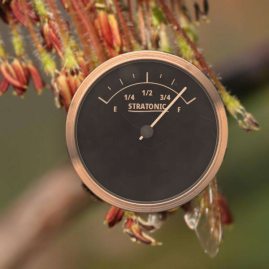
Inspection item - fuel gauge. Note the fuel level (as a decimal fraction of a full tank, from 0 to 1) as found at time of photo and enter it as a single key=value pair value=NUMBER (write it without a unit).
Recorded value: value=0.875
